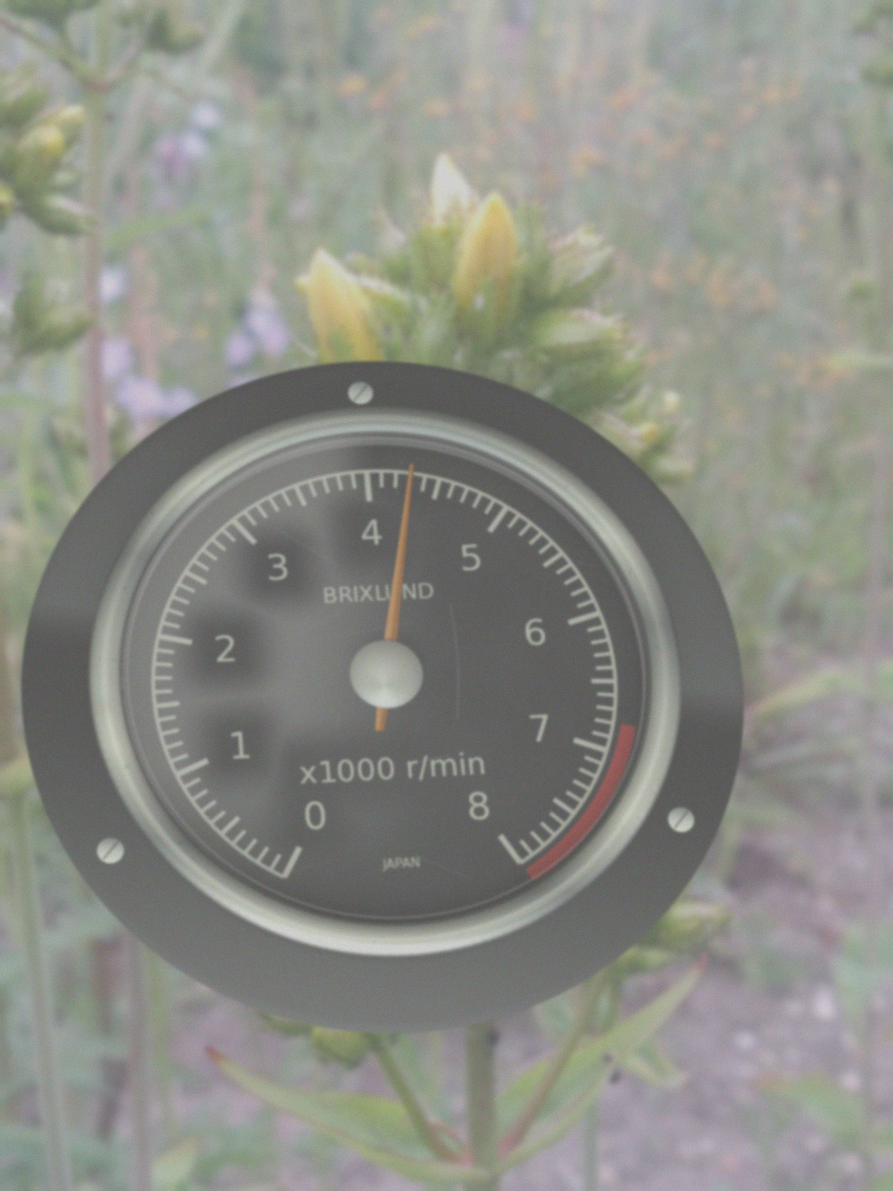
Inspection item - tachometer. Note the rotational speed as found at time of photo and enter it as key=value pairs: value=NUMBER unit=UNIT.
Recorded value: value=4300 unit=rpm
